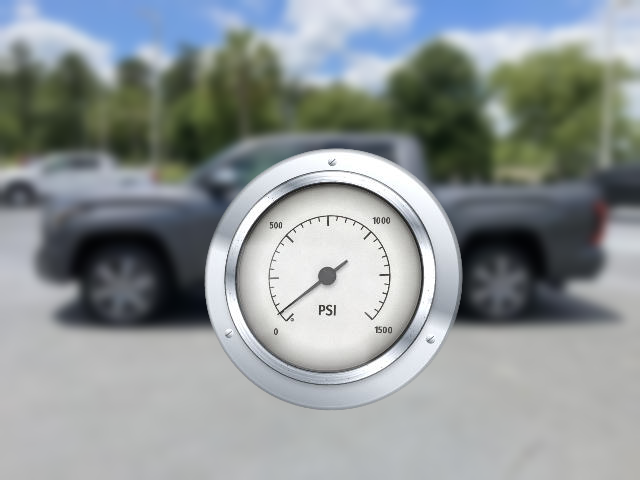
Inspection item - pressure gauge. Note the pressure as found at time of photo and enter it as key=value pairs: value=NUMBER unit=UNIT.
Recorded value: value=50 unit=psi
